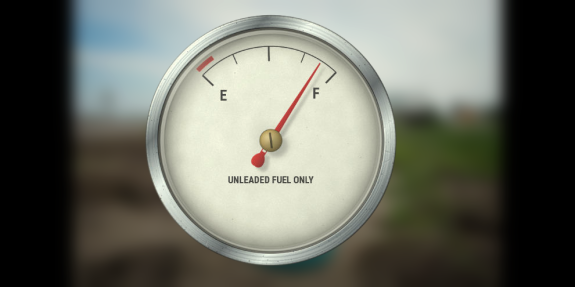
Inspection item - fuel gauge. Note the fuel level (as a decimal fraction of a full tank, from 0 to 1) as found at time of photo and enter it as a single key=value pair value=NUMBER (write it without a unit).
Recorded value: value=0.875
